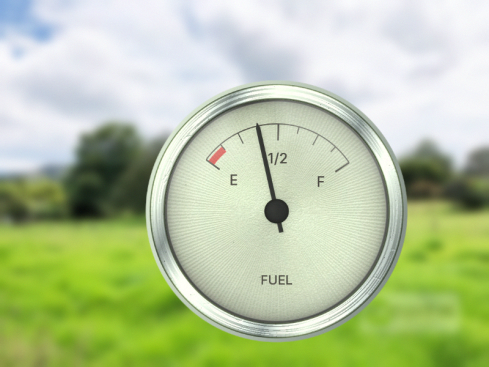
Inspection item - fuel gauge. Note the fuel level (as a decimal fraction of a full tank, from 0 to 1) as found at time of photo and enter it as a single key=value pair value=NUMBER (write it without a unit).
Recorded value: value=0.375
